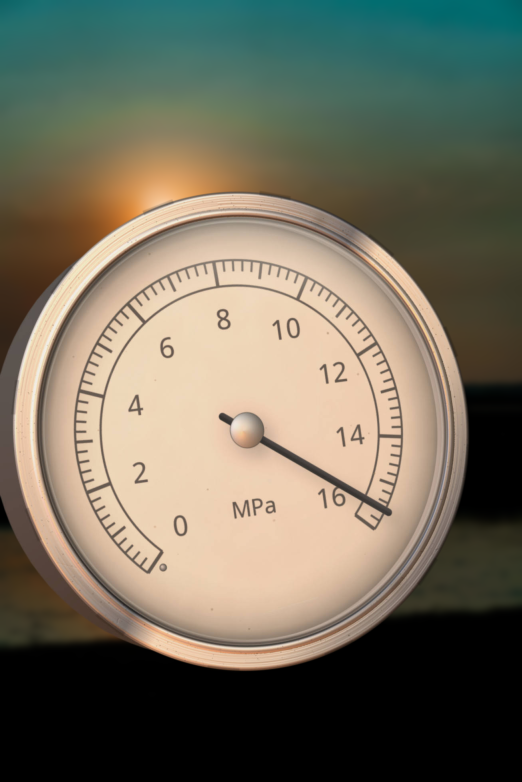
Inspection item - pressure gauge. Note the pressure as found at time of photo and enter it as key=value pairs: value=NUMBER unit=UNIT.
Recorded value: value=15.6 unit=MPa
